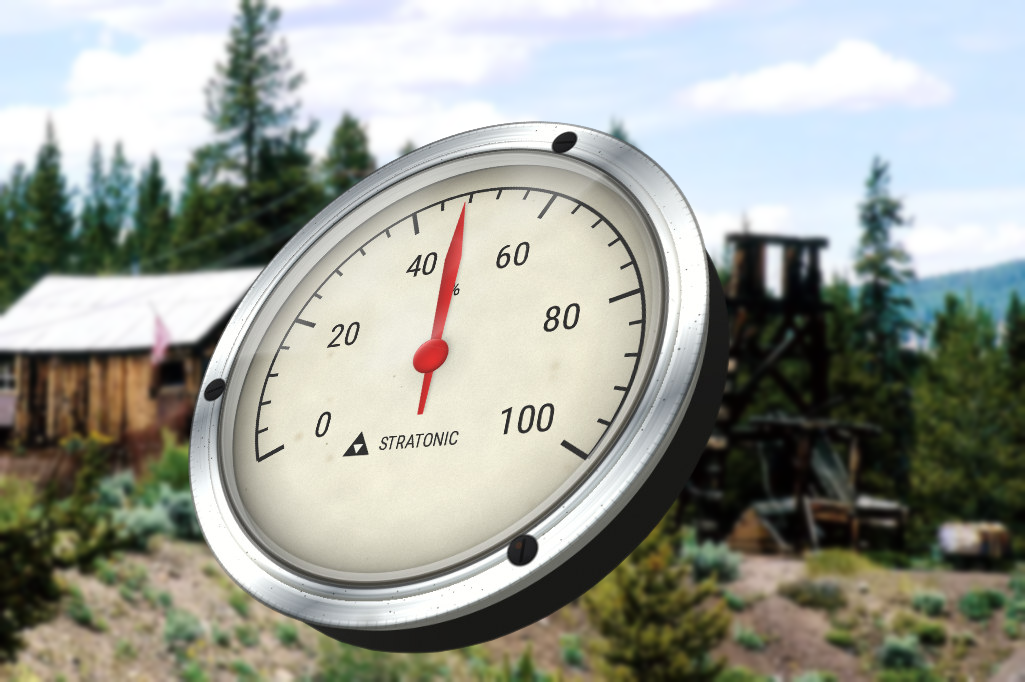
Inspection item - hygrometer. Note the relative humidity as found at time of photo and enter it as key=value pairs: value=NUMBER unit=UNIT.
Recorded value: value=48 unit=%
